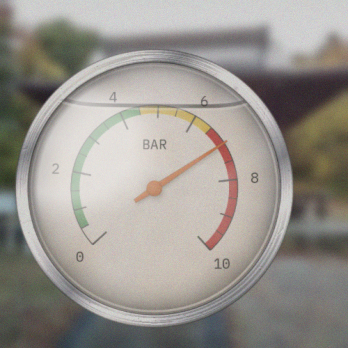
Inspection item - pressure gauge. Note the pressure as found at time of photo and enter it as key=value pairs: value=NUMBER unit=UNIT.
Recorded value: value=7 unit=bar
